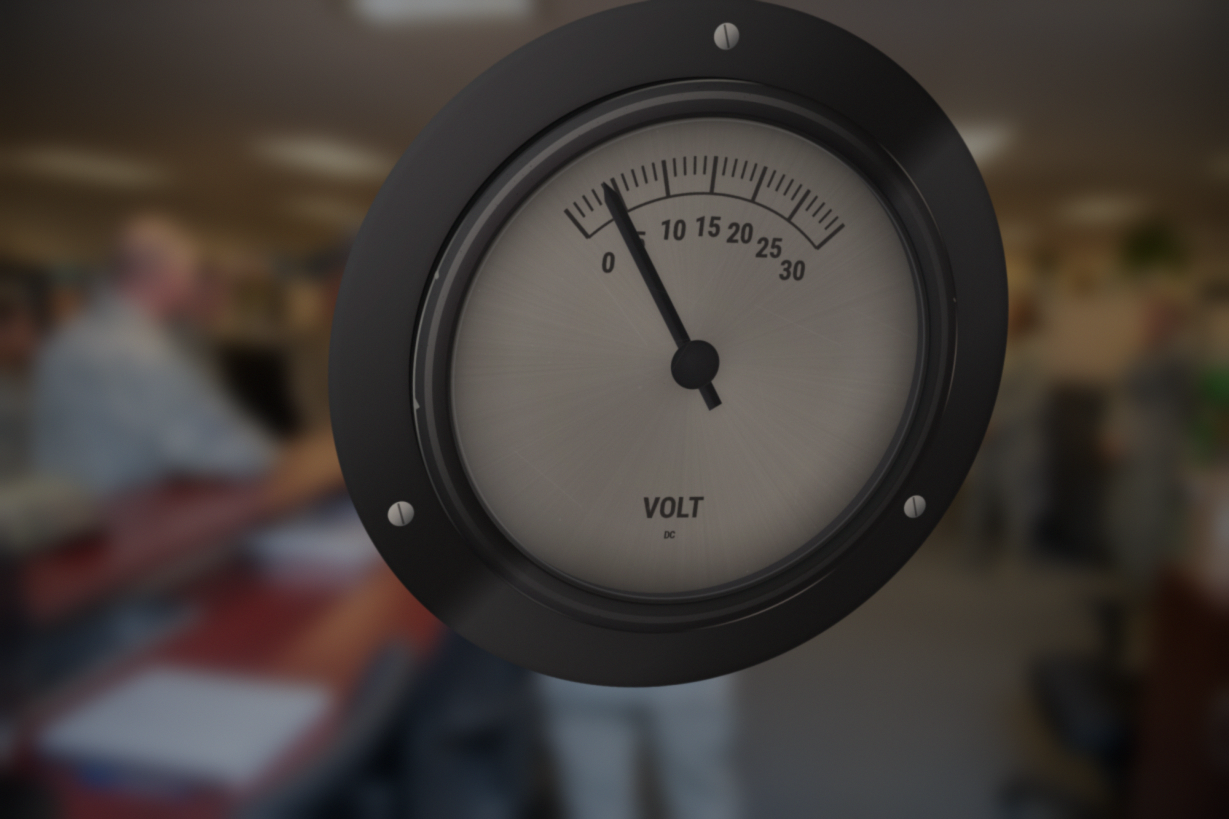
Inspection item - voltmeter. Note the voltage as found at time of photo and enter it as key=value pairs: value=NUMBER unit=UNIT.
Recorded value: value=4 unit=V
